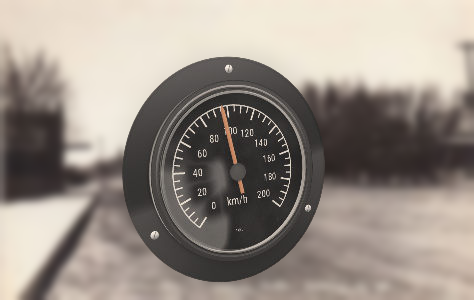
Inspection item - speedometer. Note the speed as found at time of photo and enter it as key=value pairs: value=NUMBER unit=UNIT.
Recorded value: value=95 unit=km/h
